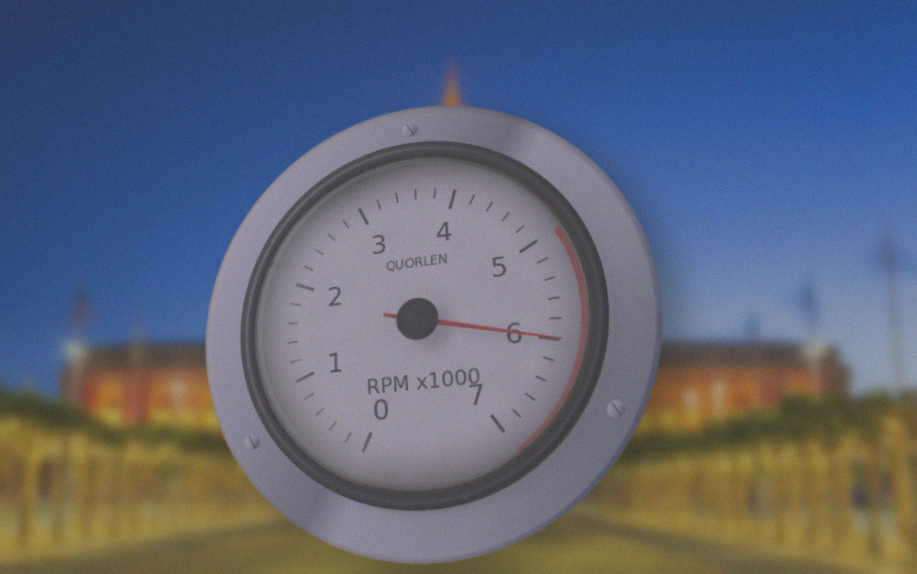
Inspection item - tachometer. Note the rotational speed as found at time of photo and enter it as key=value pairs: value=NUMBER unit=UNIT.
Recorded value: value=6000 unit=rpm
